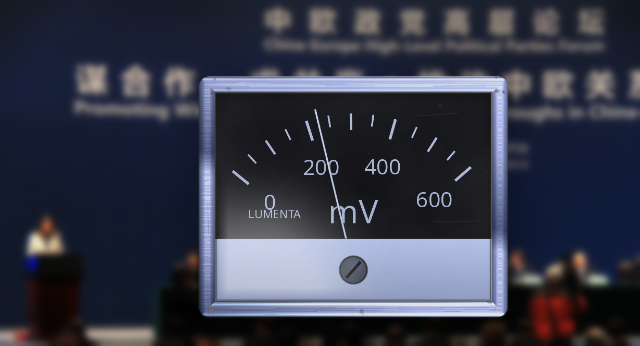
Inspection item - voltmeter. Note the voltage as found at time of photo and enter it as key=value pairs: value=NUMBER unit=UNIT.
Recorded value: value=225 unit=mV
